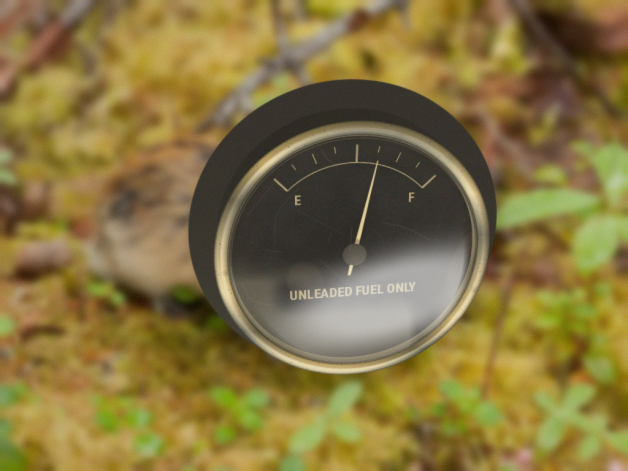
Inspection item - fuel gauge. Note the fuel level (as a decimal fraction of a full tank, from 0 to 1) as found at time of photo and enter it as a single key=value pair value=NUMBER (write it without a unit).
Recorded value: value=0.625
